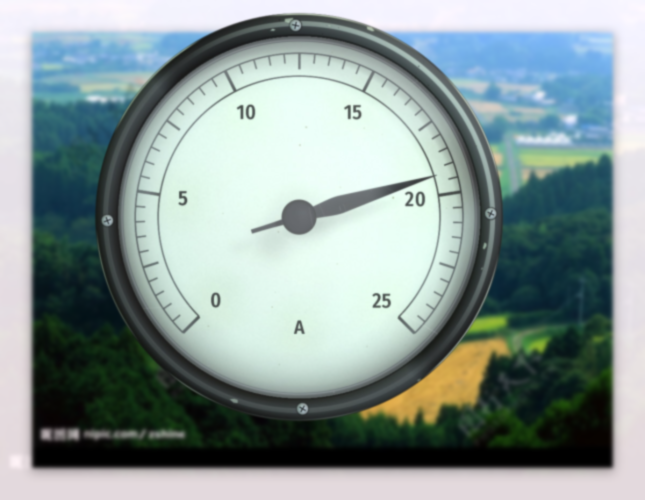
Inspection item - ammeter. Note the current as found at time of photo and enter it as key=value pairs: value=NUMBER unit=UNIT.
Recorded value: value=19.25 unit=A
